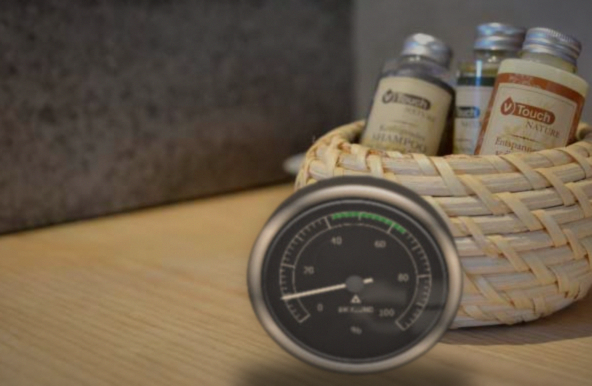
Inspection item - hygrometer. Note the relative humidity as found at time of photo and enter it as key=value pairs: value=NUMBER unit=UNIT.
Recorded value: value=10 unit=%
